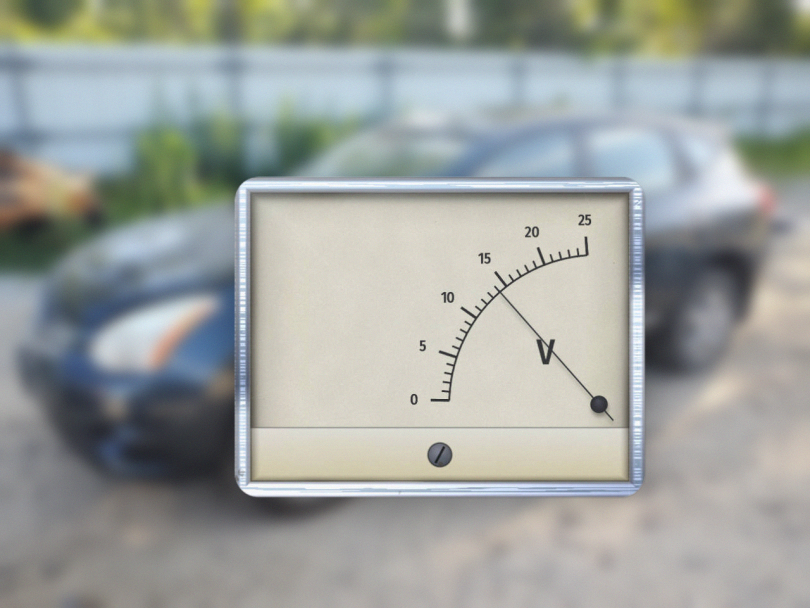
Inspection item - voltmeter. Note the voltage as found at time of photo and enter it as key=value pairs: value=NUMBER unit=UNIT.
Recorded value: value=14 unit=V
